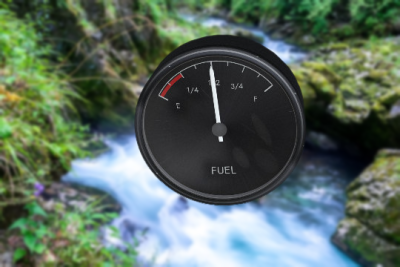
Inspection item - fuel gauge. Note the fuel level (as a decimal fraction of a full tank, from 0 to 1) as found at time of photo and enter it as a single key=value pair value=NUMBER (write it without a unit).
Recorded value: value=0.5
